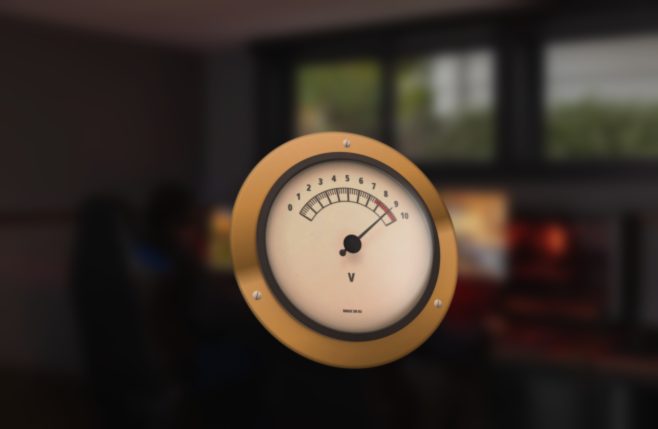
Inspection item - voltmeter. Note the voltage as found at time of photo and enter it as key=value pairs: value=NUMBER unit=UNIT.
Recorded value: value=9 unit=V
